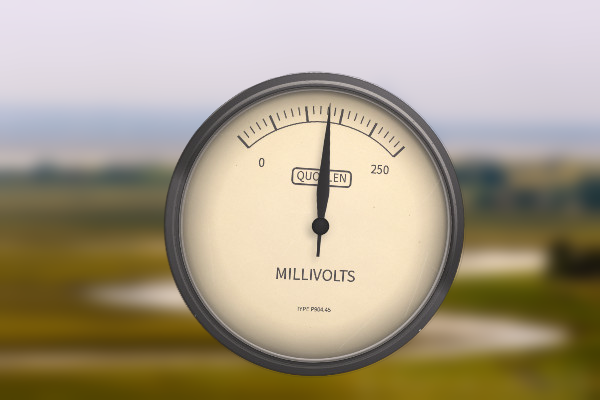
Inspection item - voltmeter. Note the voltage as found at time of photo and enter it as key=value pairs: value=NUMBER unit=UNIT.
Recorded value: value=130 unit=mV
